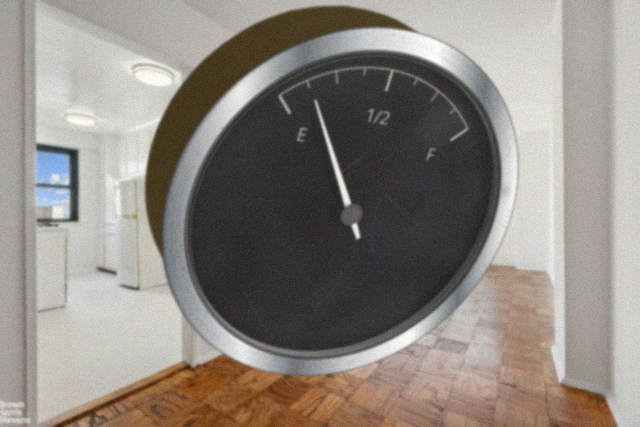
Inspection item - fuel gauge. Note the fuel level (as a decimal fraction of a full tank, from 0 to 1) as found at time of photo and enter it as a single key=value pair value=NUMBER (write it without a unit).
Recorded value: value=0.125
